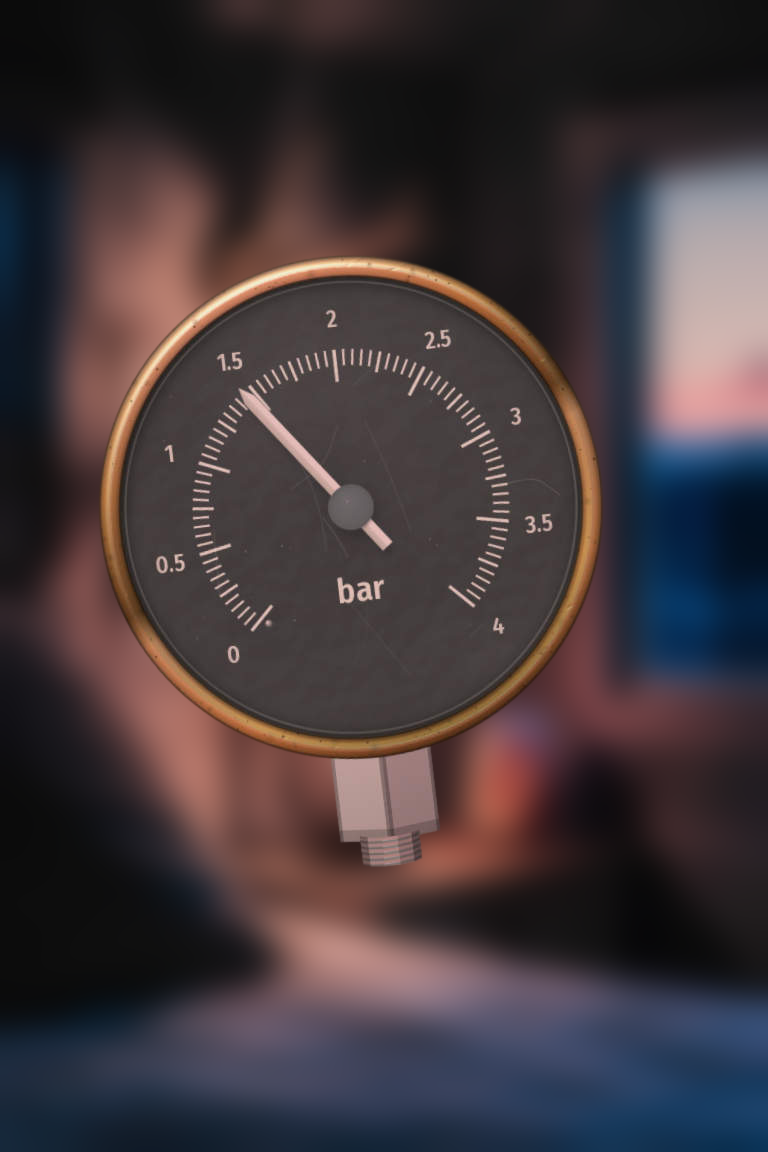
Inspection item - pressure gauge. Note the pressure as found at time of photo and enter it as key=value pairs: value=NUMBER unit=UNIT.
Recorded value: value=1.45 unit=bar
